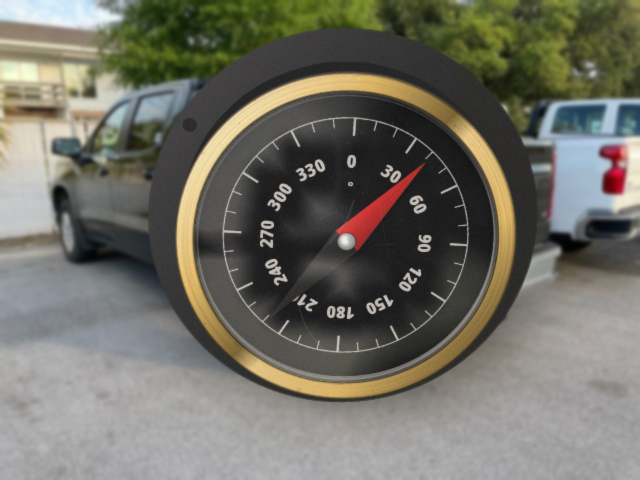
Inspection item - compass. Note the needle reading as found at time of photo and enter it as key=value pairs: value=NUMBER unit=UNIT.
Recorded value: value=40 unit=°
